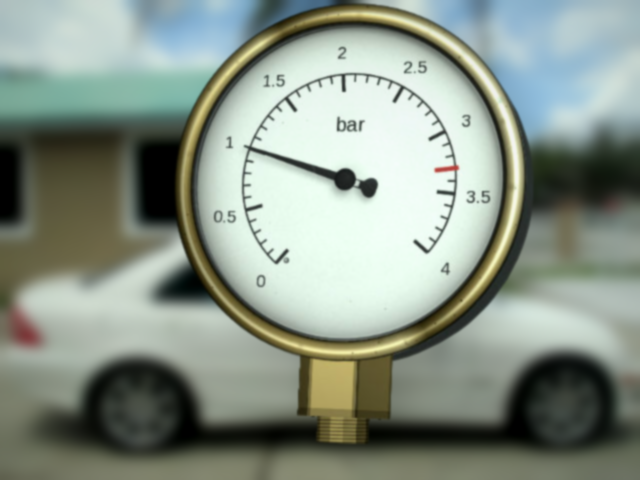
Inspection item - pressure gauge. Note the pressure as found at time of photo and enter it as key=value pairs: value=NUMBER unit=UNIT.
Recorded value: value=1 unit=bar
